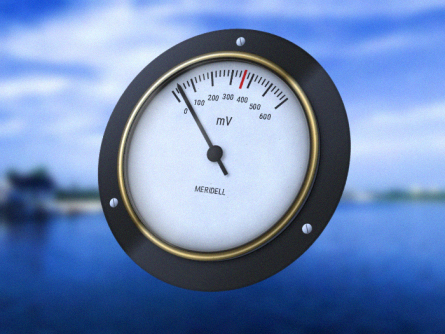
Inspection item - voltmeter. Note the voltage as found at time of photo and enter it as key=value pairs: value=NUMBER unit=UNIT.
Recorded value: value=40 unit=mV
